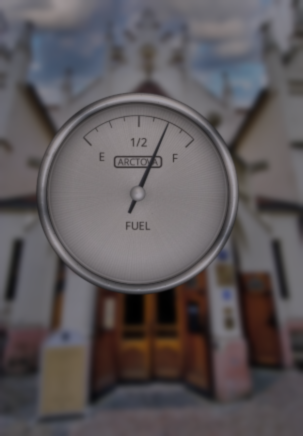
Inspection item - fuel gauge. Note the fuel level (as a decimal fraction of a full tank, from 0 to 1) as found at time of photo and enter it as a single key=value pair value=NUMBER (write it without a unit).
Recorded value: value=0.75
